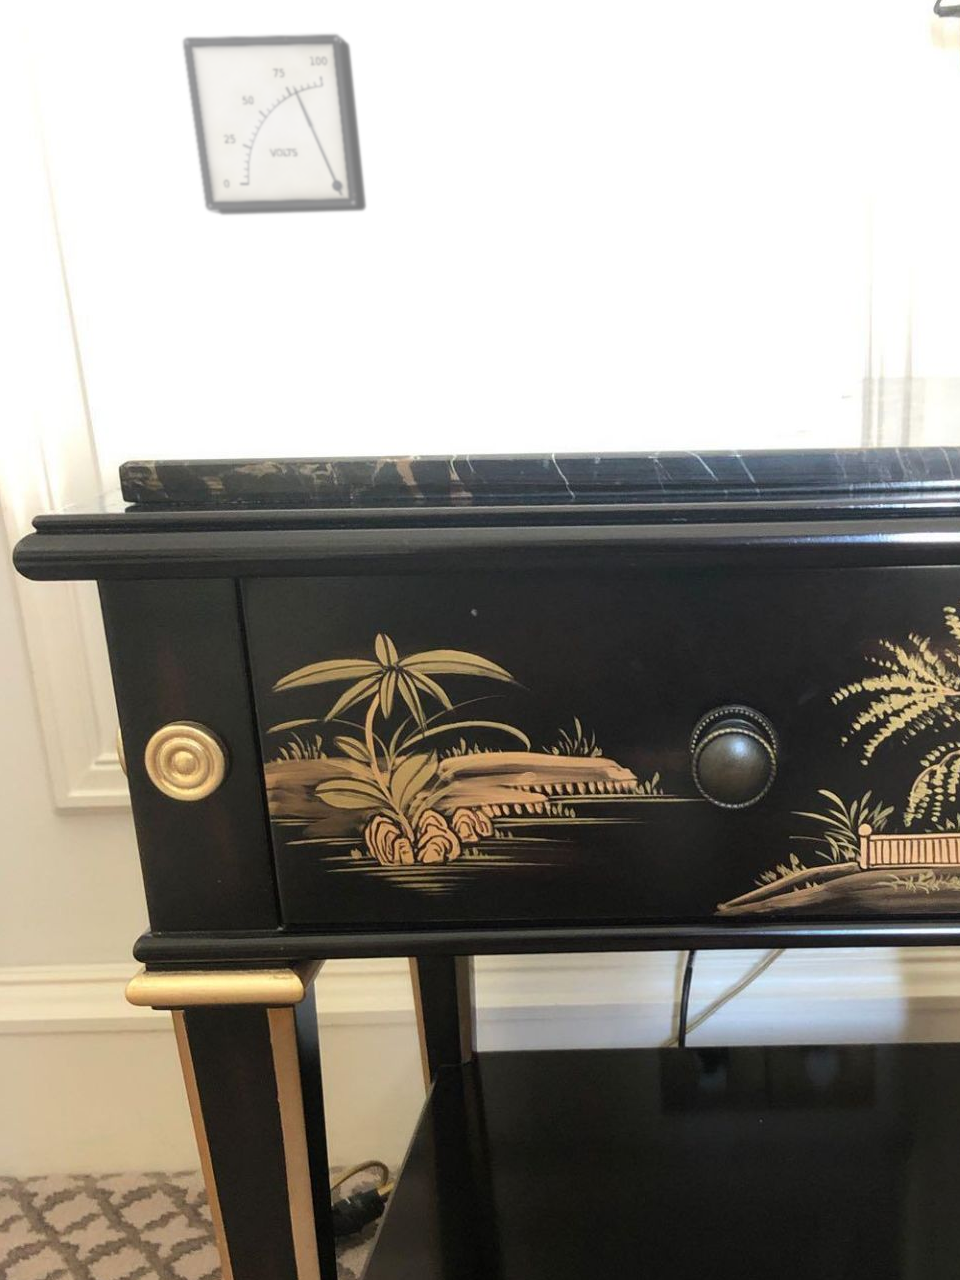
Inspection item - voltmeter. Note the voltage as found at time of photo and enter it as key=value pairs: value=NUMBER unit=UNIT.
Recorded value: value=80 unit=V
